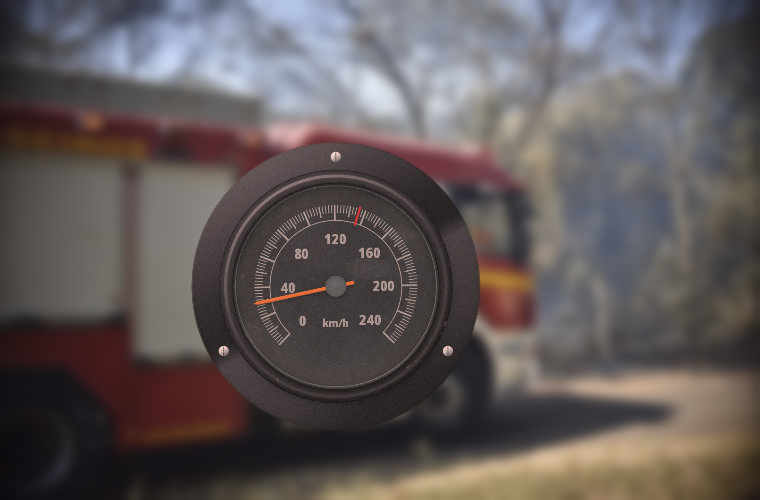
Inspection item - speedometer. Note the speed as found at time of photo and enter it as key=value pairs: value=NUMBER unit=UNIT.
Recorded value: value=30 unit=km/h
